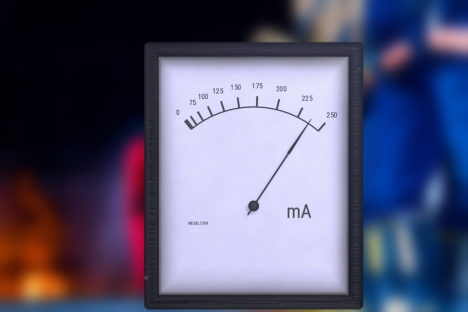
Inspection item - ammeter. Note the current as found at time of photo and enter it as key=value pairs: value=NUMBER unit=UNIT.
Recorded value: value=237.5 unit=mA
